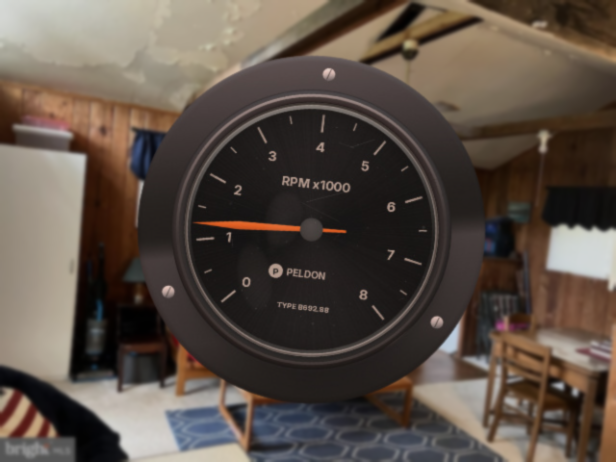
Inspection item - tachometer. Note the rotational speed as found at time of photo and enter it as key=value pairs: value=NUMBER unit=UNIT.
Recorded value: value=1250 unit=rpm
